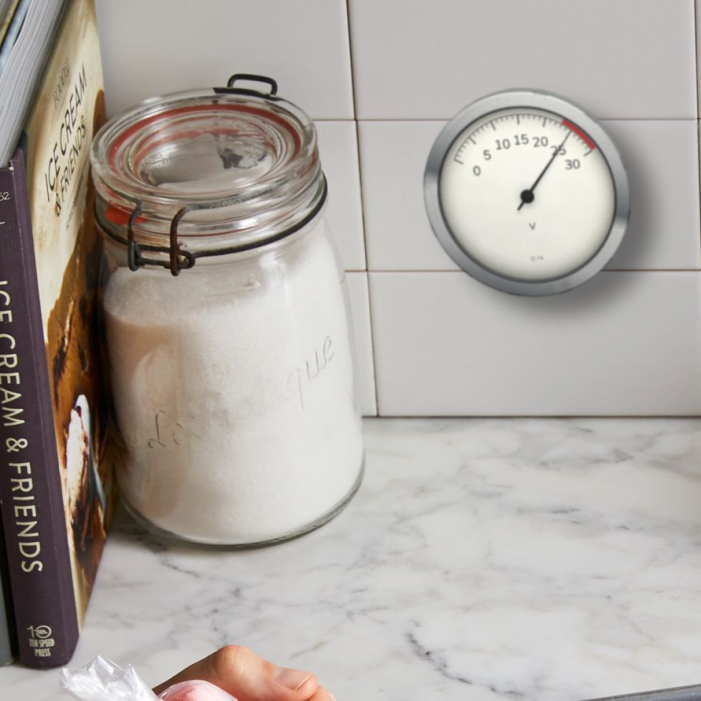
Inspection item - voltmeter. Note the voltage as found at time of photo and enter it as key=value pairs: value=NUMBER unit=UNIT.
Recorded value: value=25 unit=V
